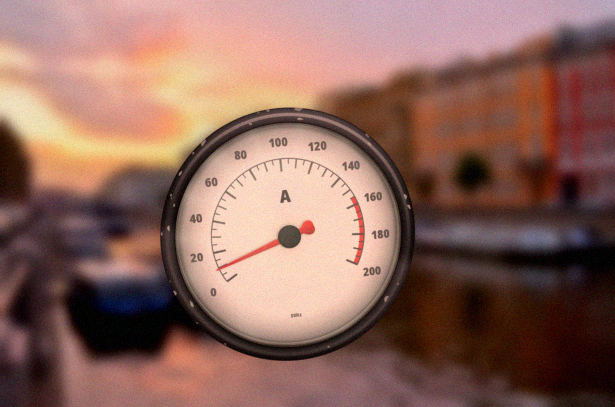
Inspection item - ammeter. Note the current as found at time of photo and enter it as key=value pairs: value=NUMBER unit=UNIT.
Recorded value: value=10 unit=A
